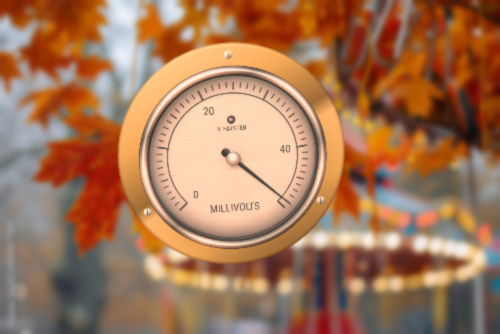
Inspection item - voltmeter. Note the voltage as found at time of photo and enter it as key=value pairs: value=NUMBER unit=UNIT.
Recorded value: value=49 unit=mV
